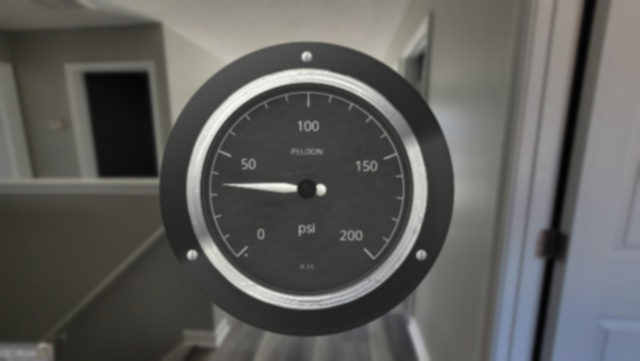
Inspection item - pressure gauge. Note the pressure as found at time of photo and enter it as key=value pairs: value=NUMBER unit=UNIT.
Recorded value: value=35 unit=psi
